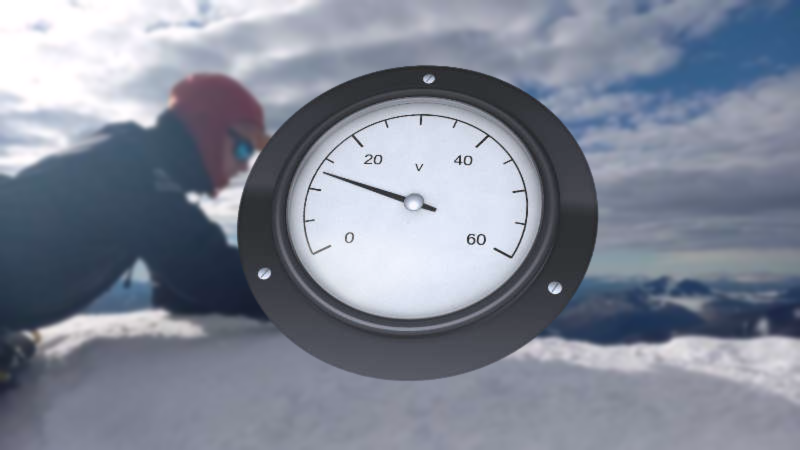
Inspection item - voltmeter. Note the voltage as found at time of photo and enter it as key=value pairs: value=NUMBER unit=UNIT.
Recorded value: value=12.5 unit=V
